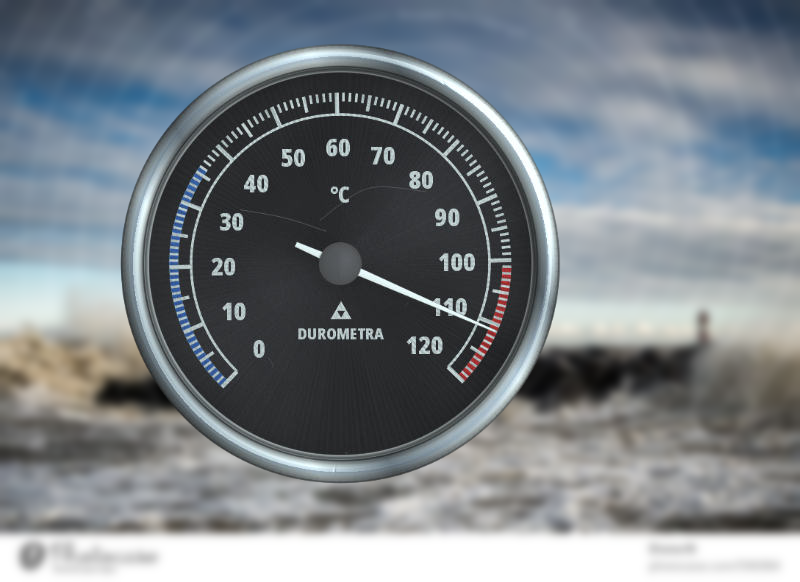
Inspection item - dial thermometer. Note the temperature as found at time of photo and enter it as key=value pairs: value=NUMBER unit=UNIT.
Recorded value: value=111 unit=°C
